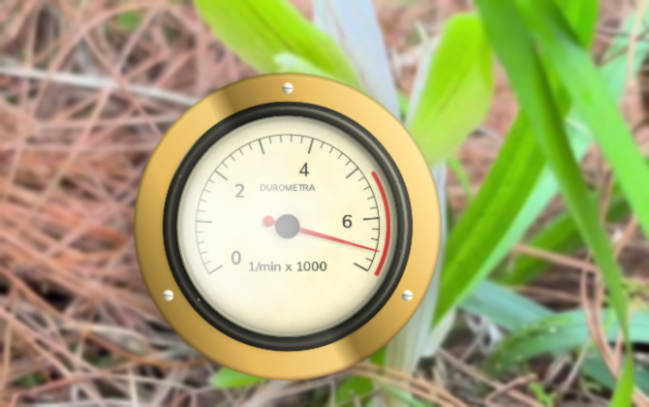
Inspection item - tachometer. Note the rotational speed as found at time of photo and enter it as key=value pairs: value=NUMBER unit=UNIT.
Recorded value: value=6600 unit=rpm
